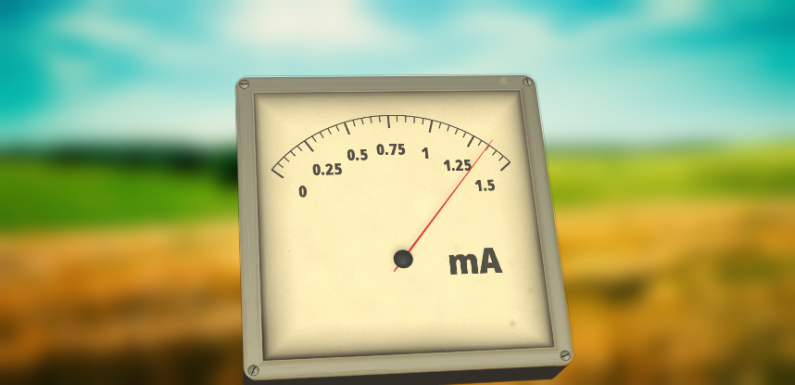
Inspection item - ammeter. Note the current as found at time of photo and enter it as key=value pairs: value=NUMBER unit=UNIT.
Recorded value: value=1.35 unit=mA
